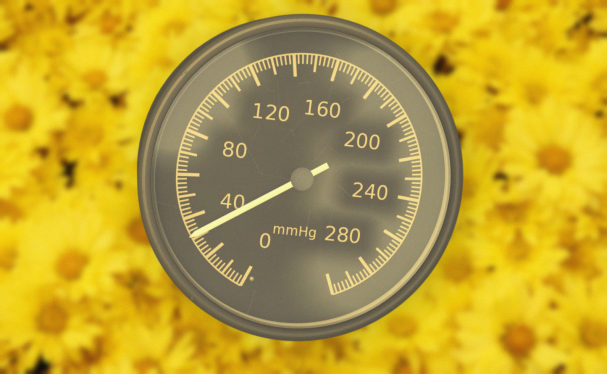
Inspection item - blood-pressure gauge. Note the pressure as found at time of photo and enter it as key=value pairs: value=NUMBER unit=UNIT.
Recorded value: value=32 unit=mmHg
